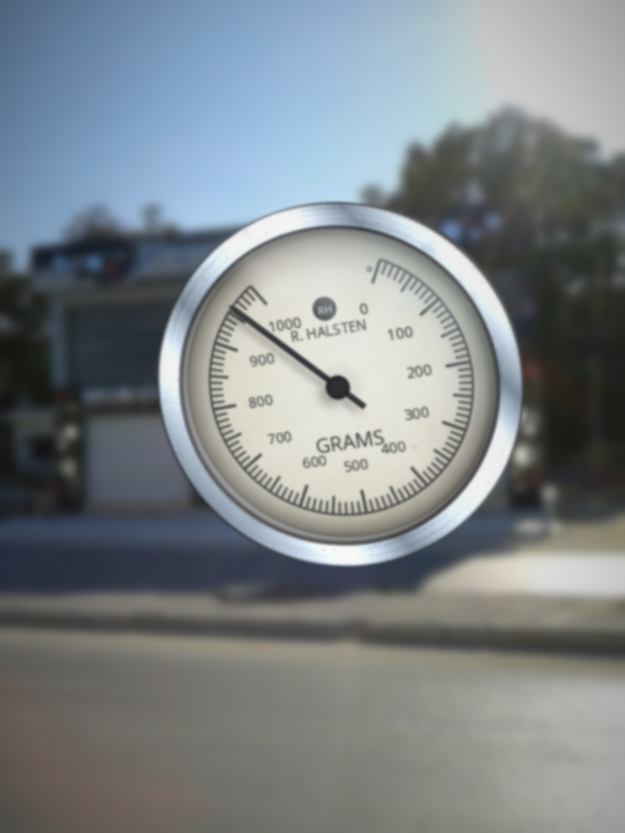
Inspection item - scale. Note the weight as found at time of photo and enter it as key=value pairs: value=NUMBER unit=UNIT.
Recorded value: value=960 unit=g
